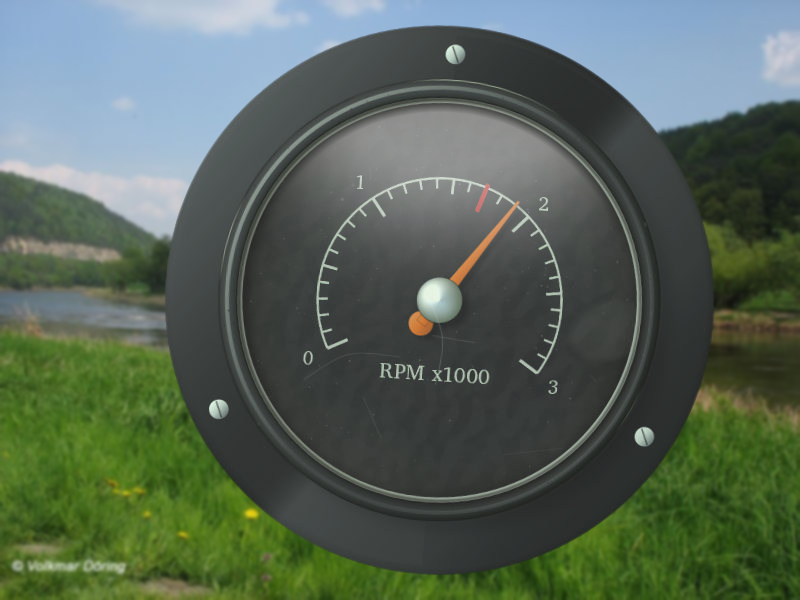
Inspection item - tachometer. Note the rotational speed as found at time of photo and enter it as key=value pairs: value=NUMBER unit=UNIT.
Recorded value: value=1900 unit=rpm
